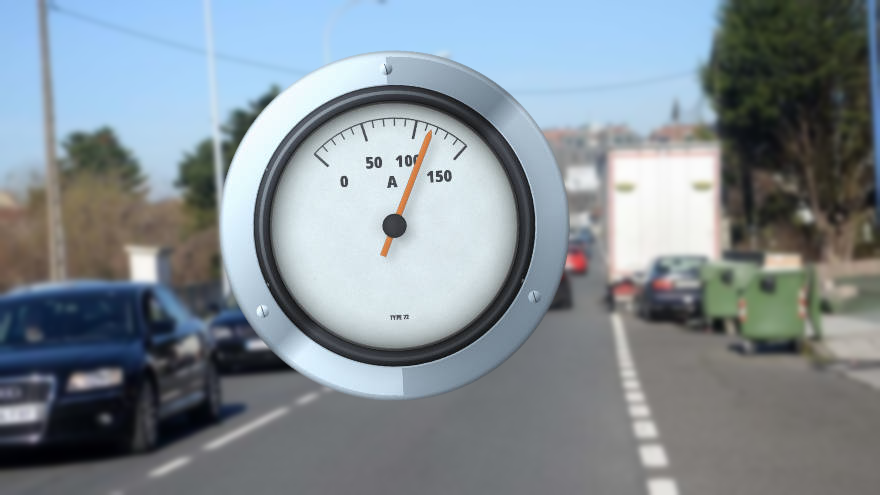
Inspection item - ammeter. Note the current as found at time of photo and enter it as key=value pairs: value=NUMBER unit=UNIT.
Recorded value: value=115 unit=A
